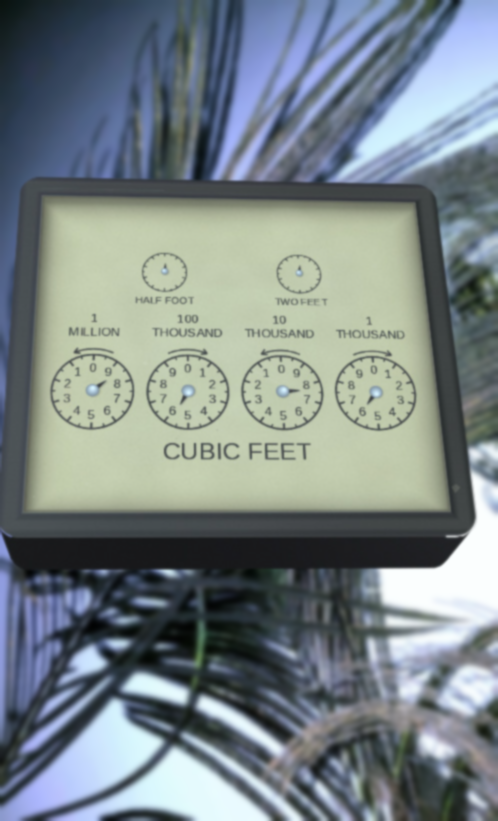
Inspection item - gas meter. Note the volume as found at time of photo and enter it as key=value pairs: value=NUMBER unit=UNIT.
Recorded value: value=857600 unit=ft³
